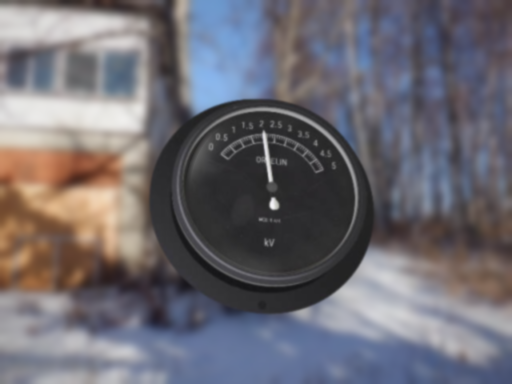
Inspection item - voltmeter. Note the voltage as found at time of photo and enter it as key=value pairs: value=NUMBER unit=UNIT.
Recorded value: value=2 unit=kV
